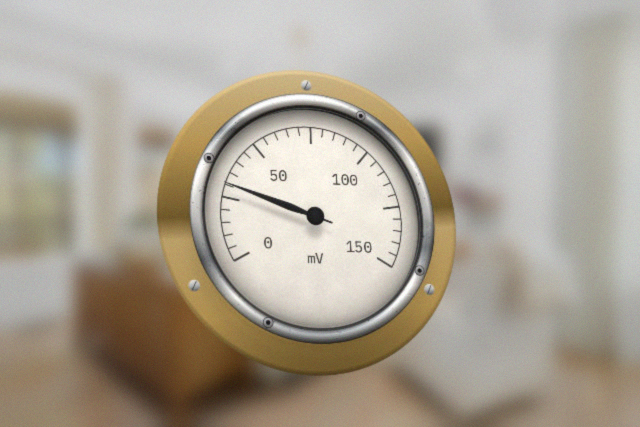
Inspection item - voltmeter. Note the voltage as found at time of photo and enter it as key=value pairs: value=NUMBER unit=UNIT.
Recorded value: value=30 unit=mV
